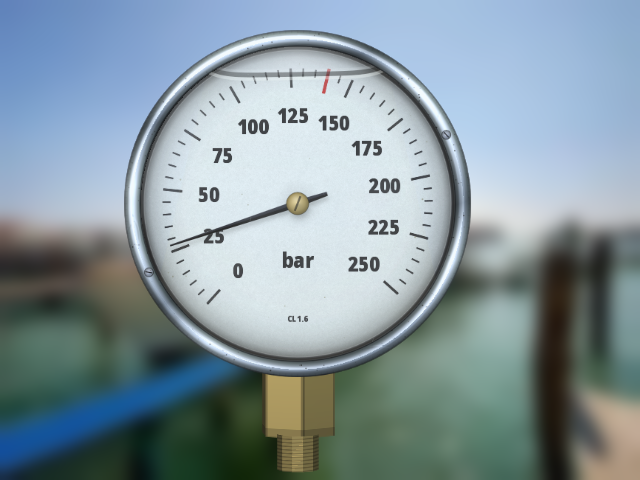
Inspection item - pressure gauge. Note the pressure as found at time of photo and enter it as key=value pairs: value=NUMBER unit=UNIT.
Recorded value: value=27.5 unit=bar
